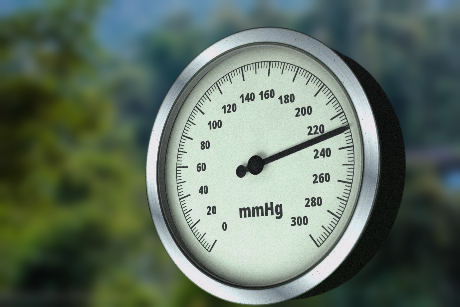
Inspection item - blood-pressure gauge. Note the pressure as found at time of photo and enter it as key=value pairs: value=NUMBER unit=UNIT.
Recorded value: value=230 unit=mmHg
